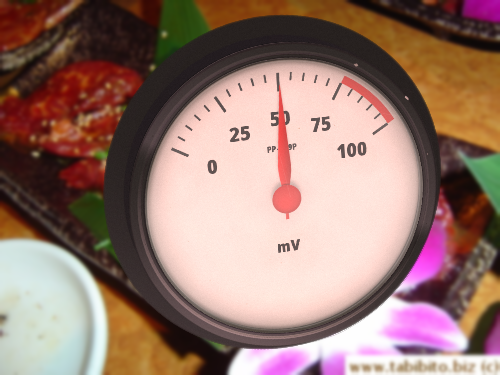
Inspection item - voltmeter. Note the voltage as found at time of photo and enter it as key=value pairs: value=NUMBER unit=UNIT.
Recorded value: value=50 unit=mV
